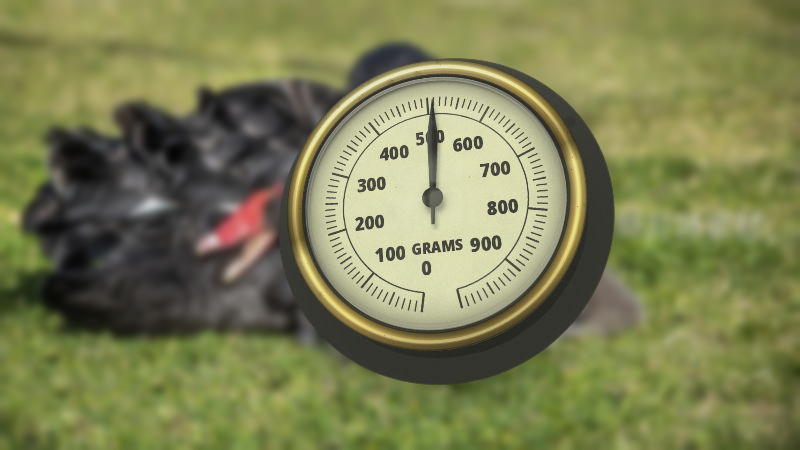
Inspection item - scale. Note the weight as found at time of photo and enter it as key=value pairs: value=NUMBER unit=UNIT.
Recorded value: value=510 unit=g
